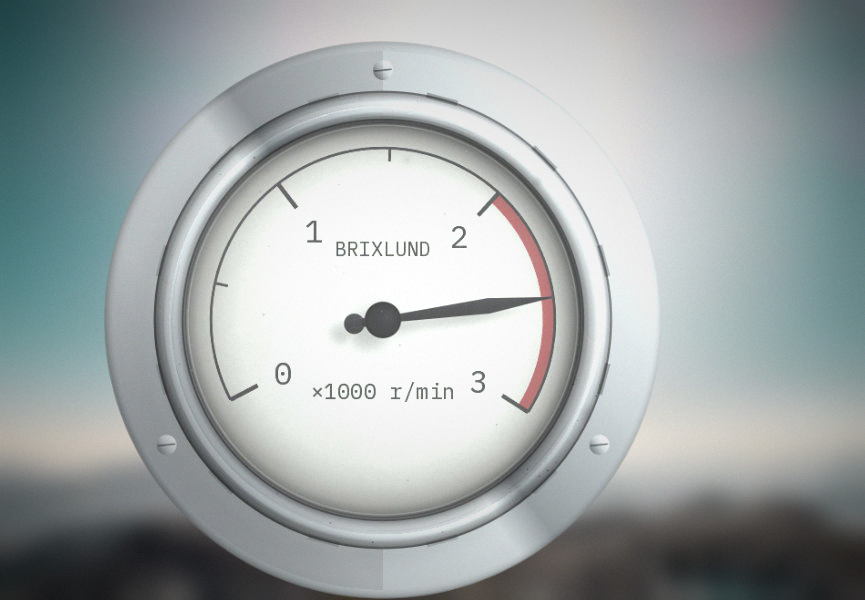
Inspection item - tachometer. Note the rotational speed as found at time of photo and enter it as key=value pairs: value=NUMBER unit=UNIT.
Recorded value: value=2500 unit=rpm
